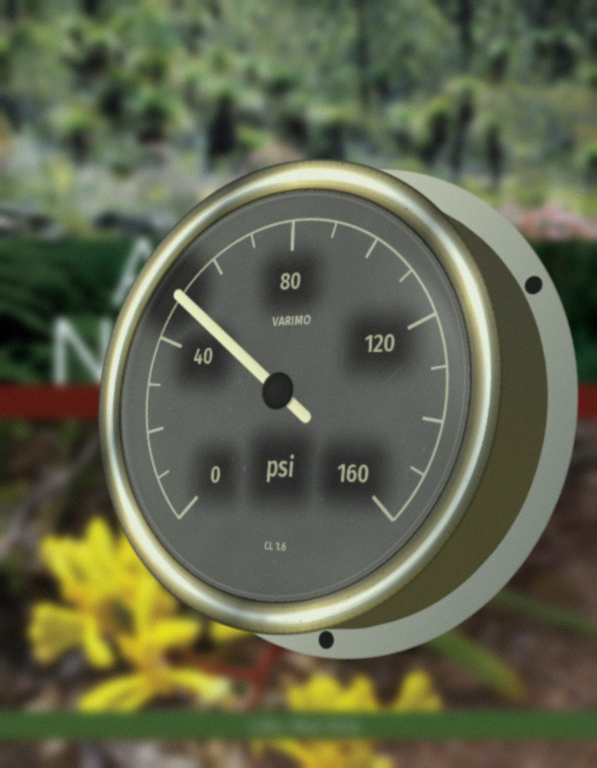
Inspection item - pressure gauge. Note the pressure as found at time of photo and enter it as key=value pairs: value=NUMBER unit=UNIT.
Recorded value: value=50 unit=psi
